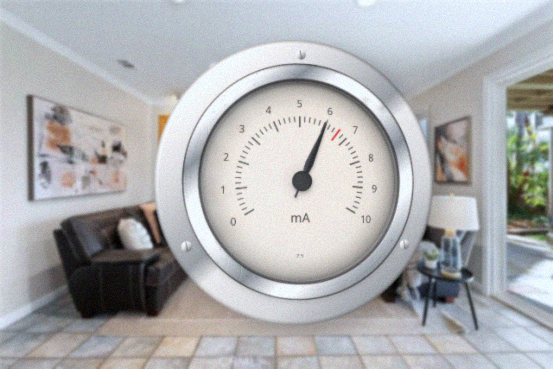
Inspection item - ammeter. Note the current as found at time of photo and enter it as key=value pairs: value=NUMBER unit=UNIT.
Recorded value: value=6 unit=mA
